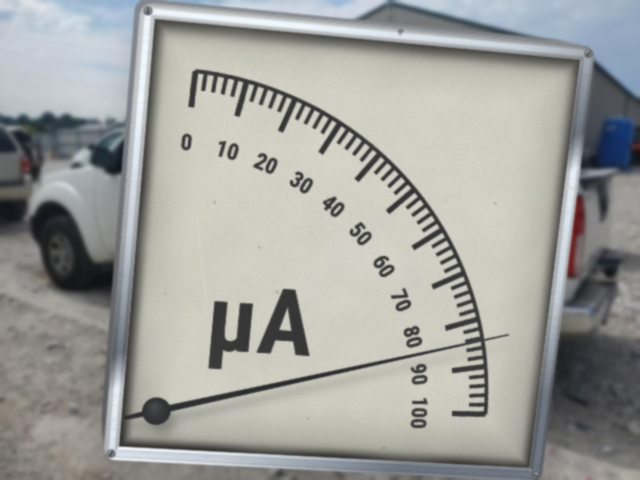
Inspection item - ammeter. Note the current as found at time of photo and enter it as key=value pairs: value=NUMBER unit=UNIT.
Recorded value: value=84 unit=µA
